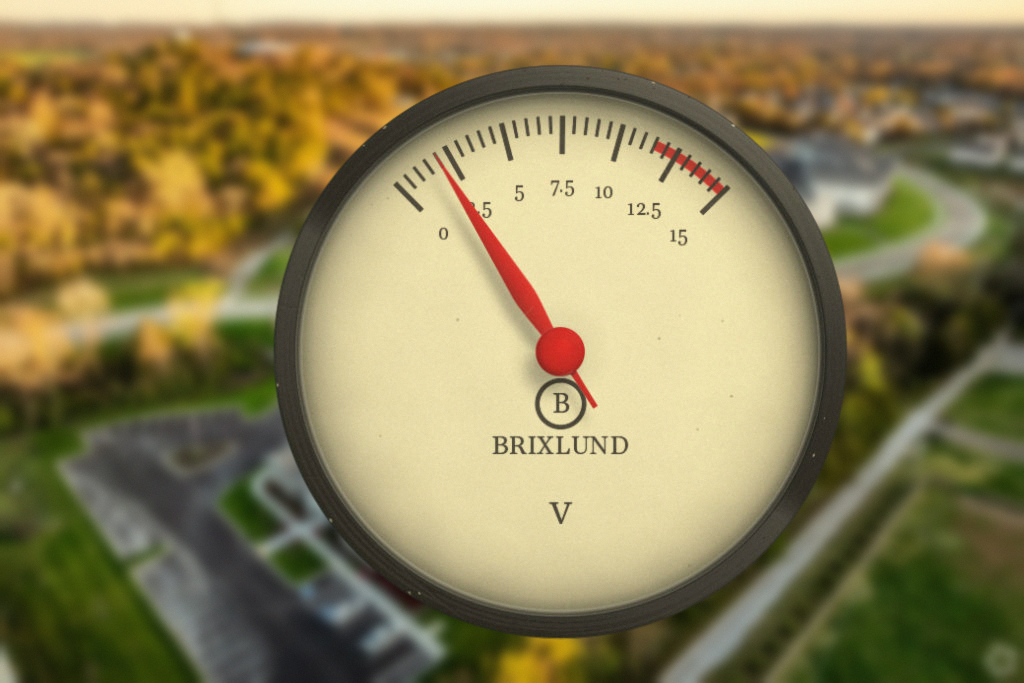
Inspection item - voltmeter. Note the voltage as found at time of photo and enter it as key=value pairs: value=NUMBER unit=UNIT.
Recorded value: value=2 unit=V
